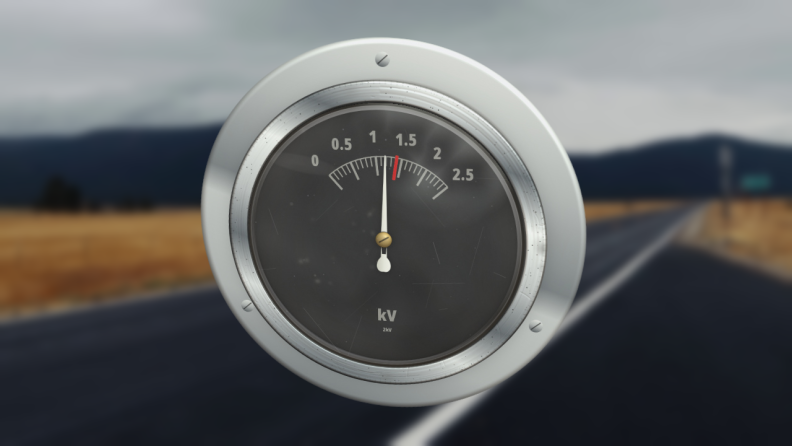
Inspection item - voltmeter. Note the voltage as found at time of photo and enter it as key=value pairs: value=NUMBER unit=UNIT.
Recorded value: value=1.2 unit=kV
